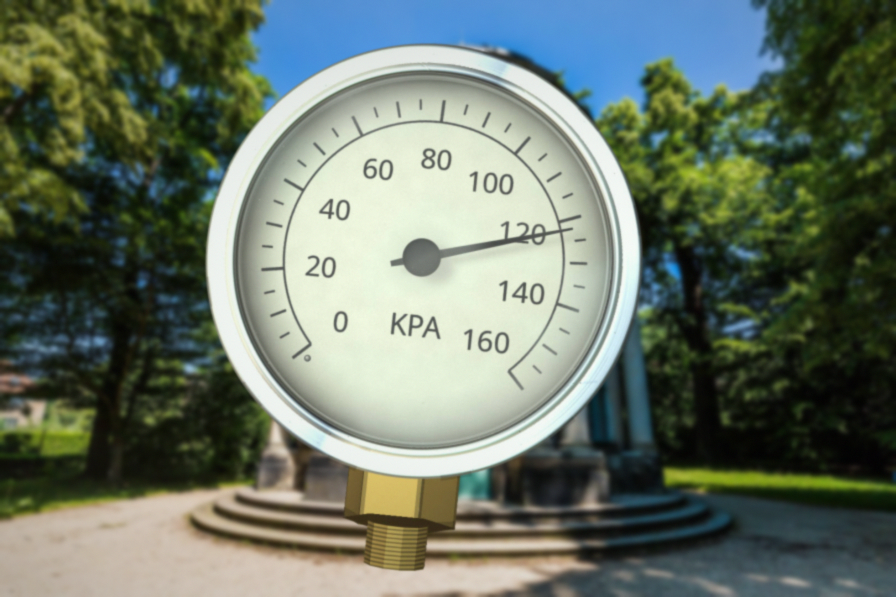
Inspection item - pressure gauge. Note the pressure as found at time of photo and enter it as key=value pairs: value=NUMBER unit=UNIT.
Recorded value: value=122.5 unit=kPa
